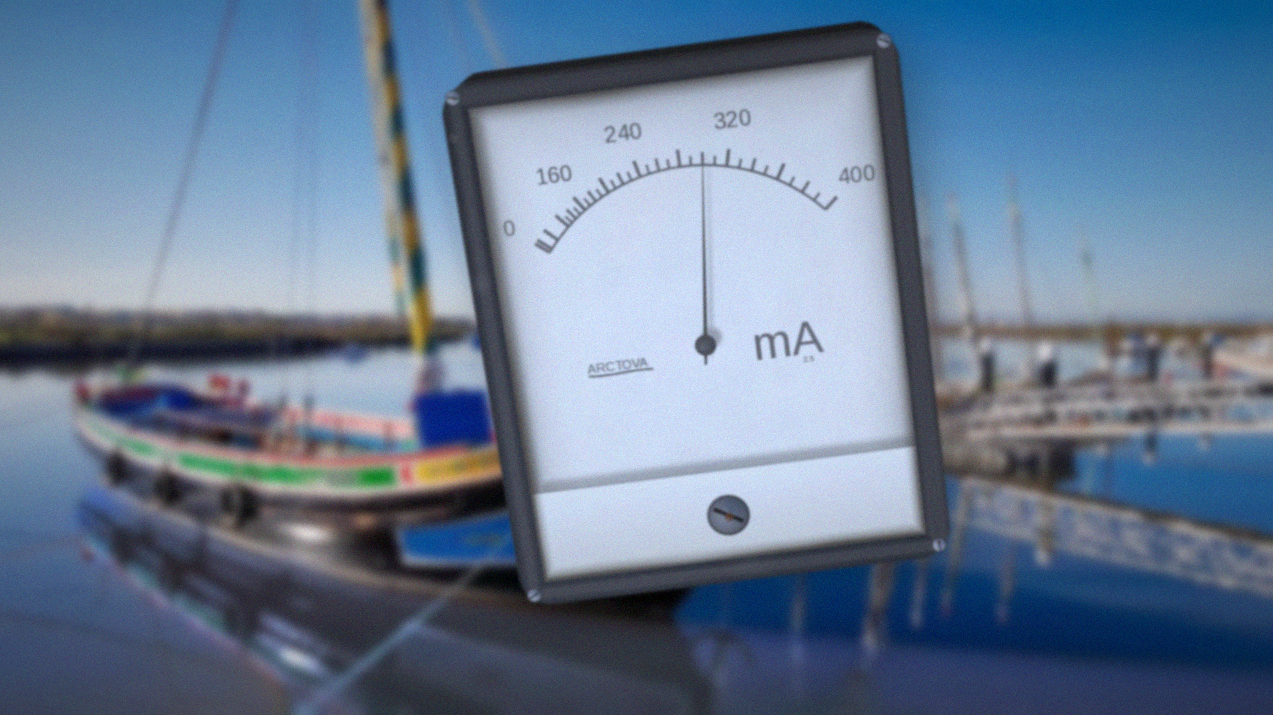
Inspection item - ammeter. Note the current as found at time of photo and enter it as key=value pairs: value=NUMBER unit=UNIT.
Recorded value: value=300 unit=mA
